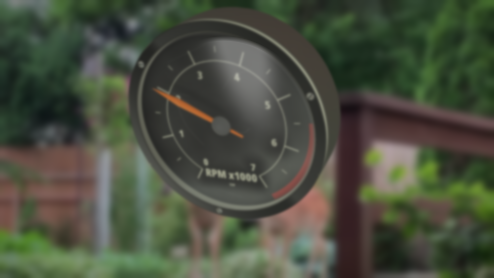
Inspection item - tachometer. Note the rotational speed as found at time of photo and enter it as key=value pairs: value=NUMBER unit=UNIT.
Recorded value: value=2000 unit=rpm
